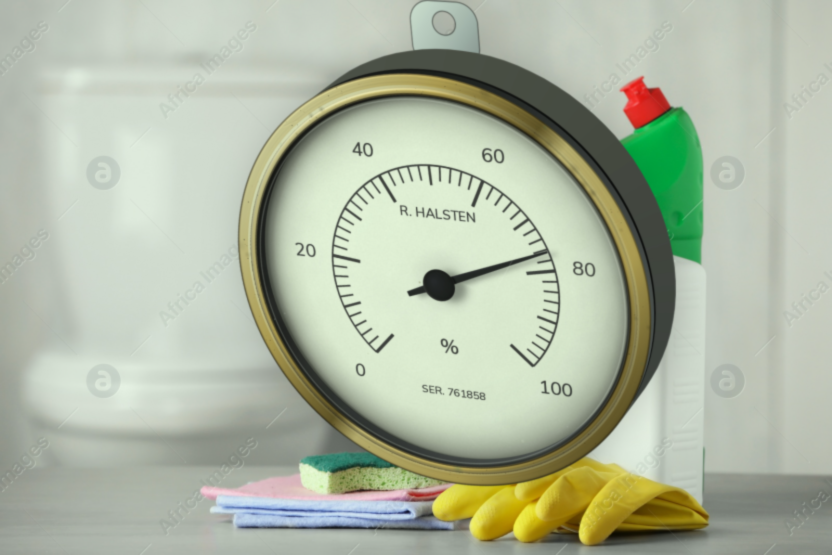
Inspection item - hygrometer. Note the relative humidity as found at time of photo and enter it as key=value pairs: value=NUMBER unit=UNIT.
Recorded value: value=76 unit=%
